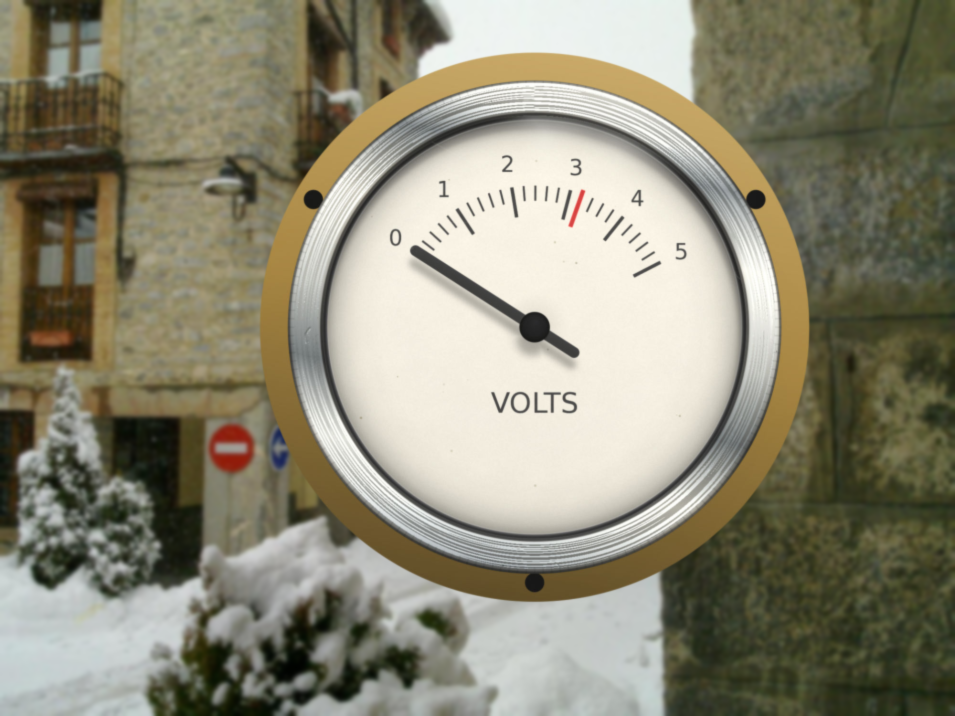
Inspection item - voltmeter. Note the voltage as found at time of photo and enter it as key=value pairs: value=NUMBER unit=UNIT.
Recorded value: value=0 unit=V
